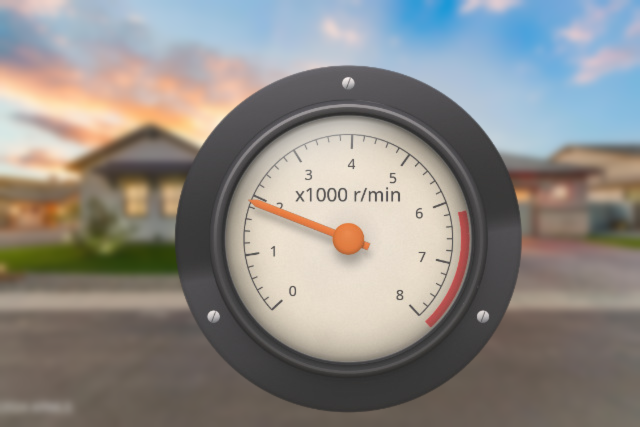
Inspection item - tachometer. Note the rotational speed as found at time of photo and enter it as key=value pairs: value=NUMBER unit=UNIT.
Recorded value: value=1900 unit=rpm
